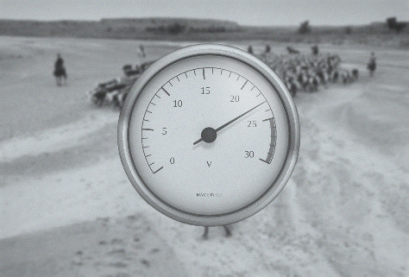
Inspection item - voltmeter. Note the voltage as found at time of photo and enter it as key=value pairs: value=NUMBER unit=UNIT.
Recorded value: value=23 unit=V
